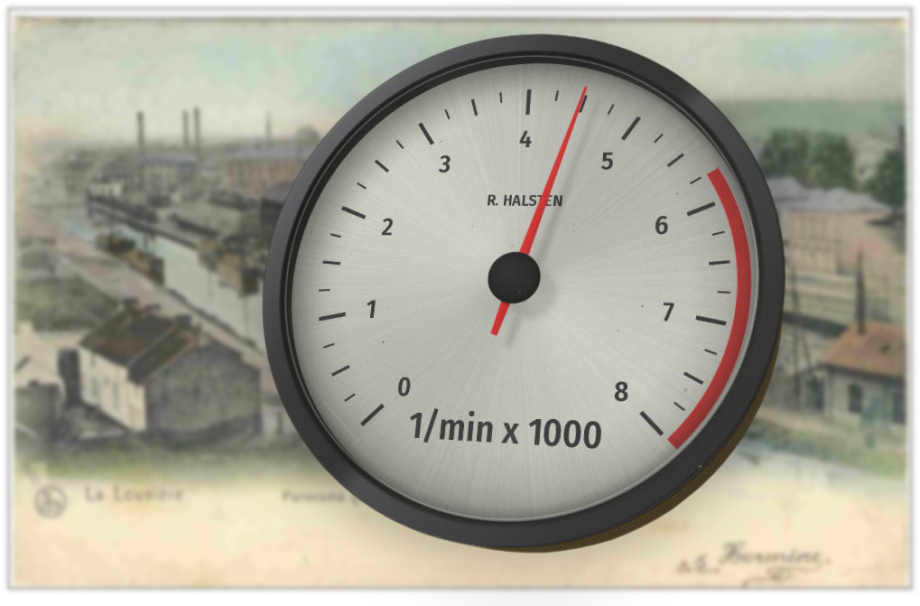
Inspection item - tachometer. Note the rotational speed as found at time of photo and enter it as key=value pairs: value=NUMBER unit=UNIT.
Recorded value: value=4500 unit=rpm
